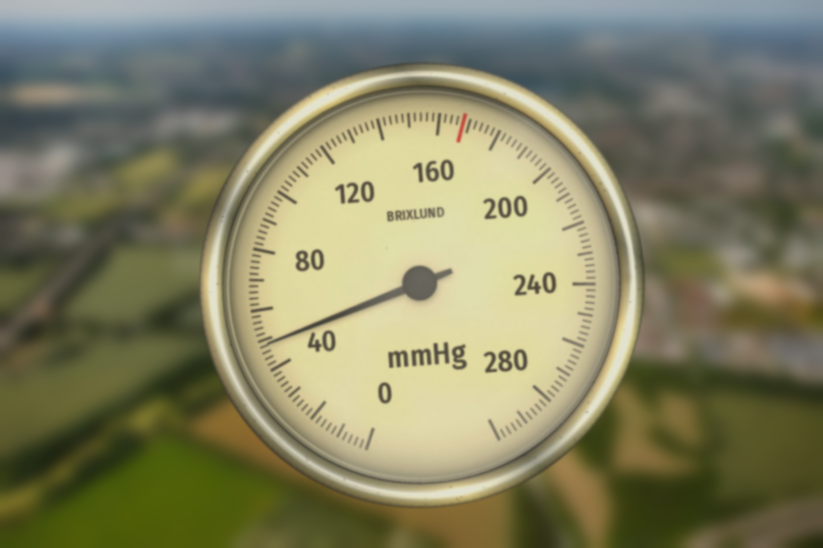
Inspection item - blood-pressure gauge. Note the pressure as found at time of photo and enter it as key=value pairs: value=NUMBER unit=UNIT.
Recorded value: value=48 unit=mmHg
